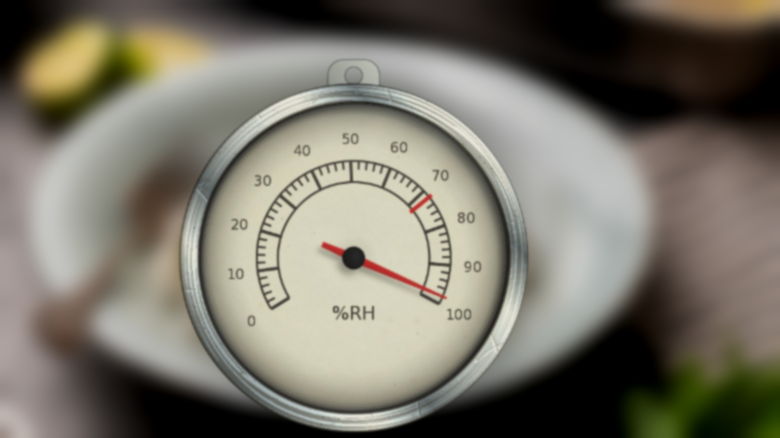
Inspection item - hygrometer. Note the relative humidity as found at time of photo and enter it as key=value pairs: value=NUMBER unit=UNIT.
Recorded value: value=98 unit=%
